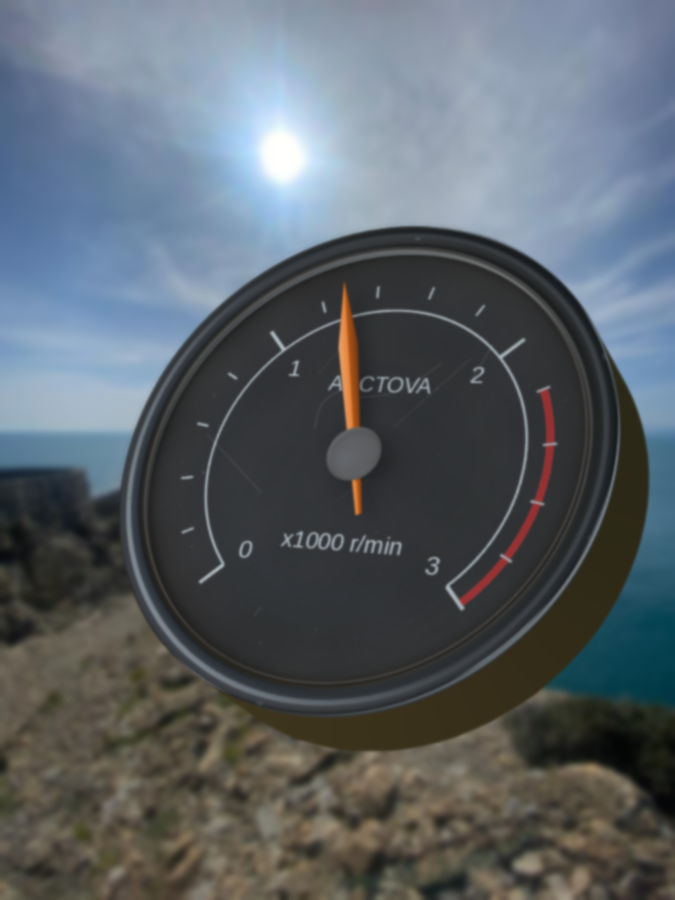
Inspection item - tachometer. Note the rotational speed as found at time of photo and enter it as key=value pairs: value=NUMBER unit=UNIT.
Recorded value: value=1300 unit=rpm
